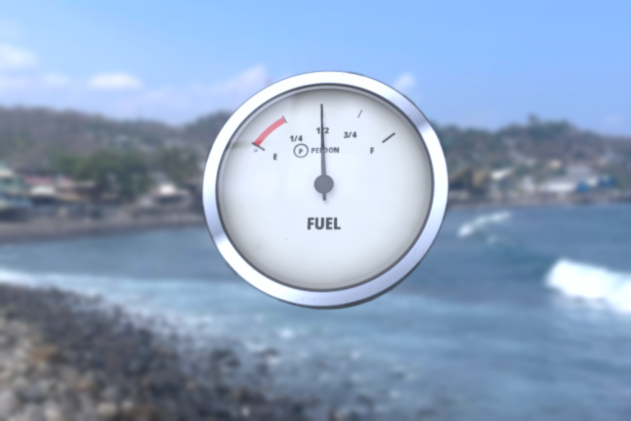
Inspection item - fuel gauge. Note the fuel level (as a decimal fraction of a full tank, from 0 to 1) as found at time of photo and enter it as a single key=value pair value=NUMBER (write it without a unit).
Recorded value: value=0.5
